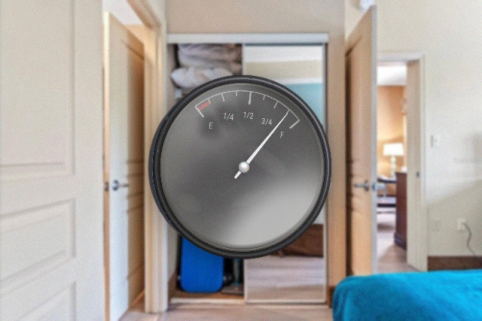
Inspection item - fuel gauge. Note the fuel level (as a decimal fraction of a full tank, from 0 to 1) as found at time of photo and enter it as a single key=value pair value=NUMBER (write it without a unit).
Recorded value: value=0.875
